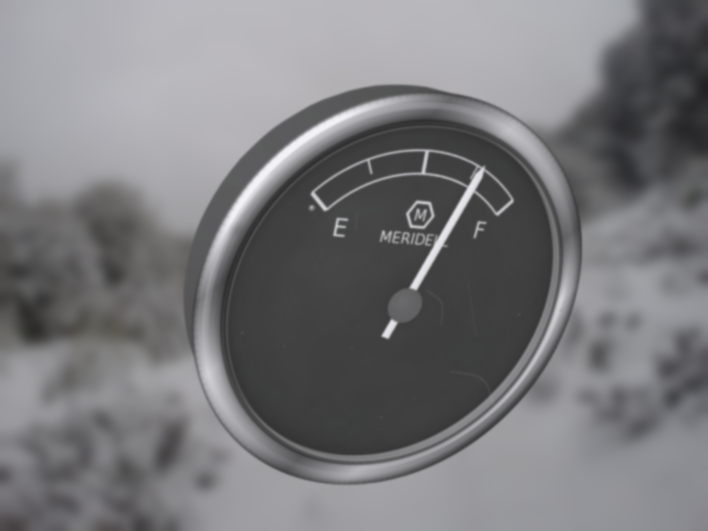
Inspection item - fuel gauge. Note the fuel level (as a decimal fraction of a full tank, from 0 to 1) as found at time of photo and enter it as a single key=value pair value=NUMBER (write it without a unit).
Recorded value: value=0.75
